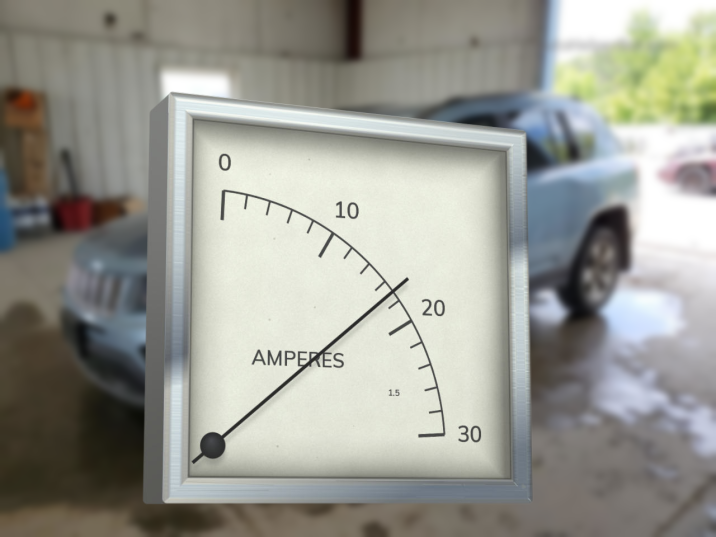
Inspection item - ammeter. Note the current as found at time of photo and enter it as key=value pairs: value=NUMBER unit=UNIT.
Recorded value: value=17 unit=A
